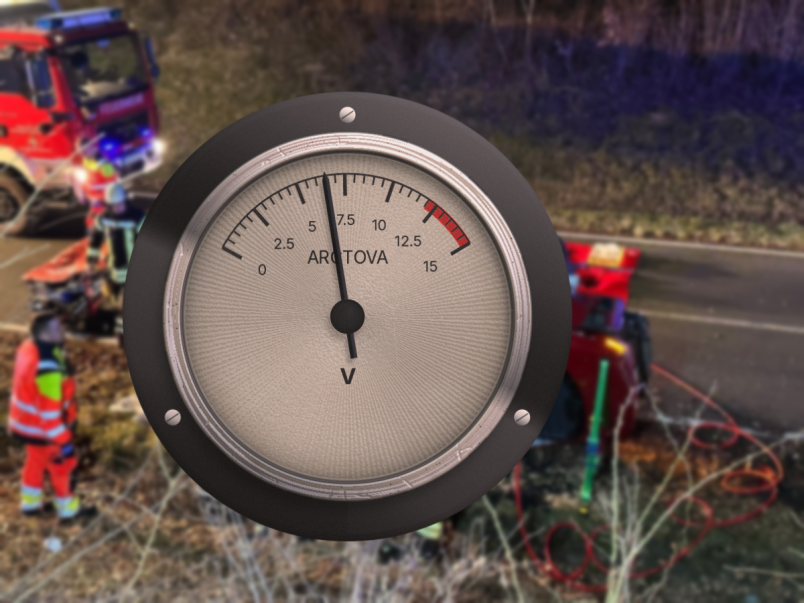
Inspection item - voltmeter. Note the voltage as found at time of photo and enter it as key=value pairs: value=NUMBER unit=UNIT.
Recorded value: value=6.5 unit=V
